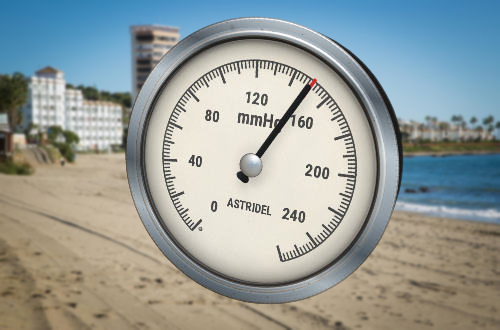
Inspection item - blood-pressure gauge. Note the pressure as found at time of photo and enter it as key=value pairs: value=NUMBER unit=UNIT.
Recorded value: value=150 unit=mmHg
